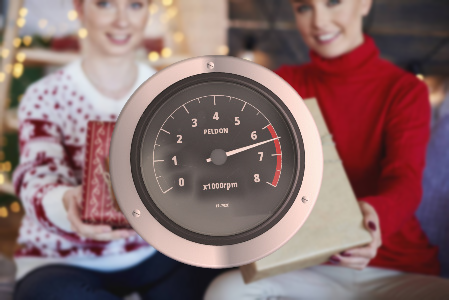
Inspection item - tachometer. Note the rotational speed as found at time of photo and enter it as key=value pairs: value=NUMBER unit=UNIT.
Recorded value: value=6500 unit=rpm
